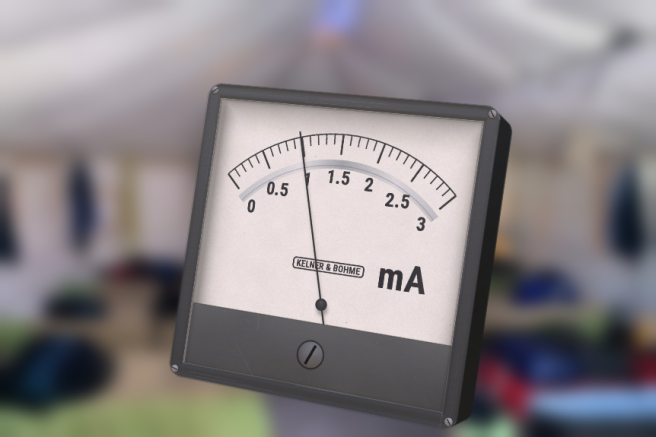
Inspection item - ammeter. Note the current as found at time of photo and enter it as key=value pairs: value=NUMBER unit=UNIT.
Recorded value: value=1 unit=mA
